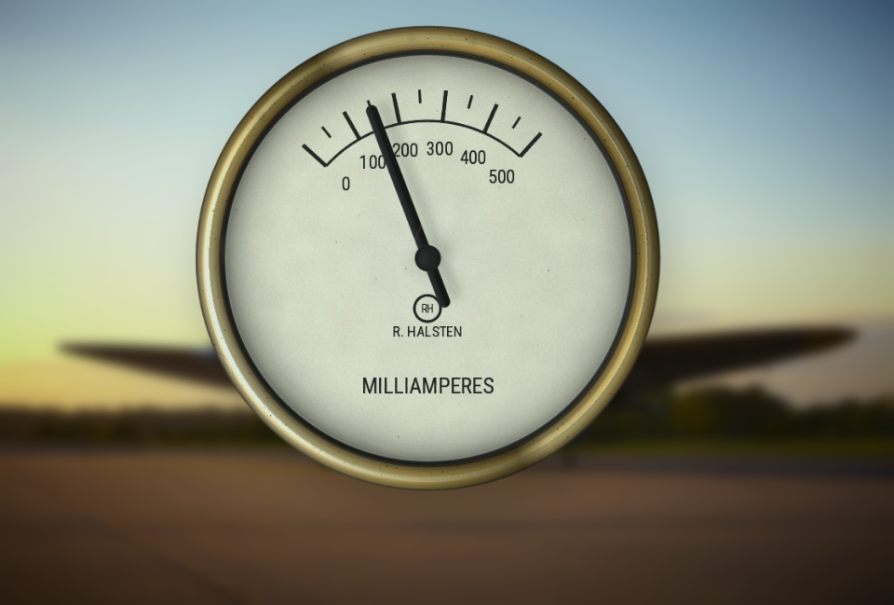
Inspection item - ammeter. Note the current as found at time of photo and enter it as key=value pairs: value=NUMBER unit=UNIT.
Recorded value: value=150 unit=mA
